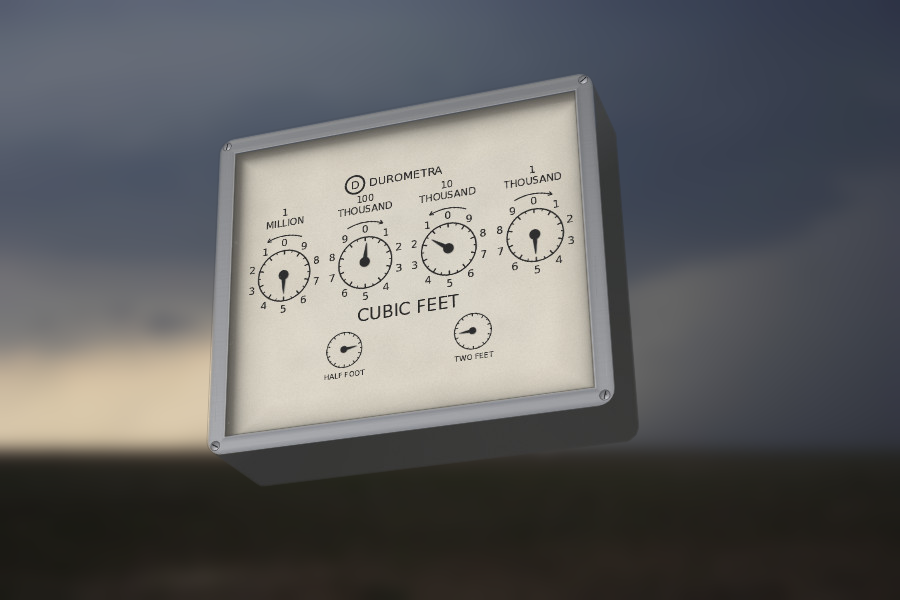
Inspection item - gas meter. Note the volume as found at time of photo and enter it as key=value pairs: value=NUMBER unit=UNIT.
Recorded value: value=501500 unit=ft³
